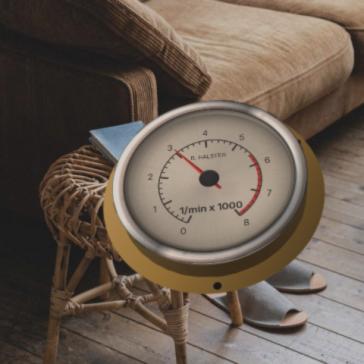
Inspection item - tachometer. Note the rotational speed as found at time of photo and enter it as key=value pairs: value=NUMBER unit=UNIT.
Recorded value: value=3000 unit=rpm
